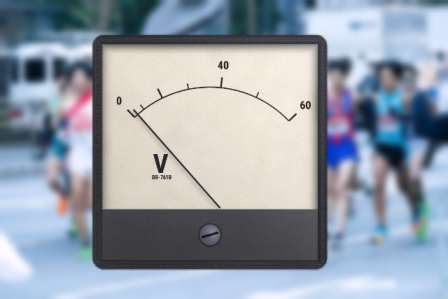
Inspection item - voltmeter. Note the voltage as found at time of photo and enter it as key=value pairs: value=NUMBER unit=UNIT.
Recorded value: value=5 unit=V
